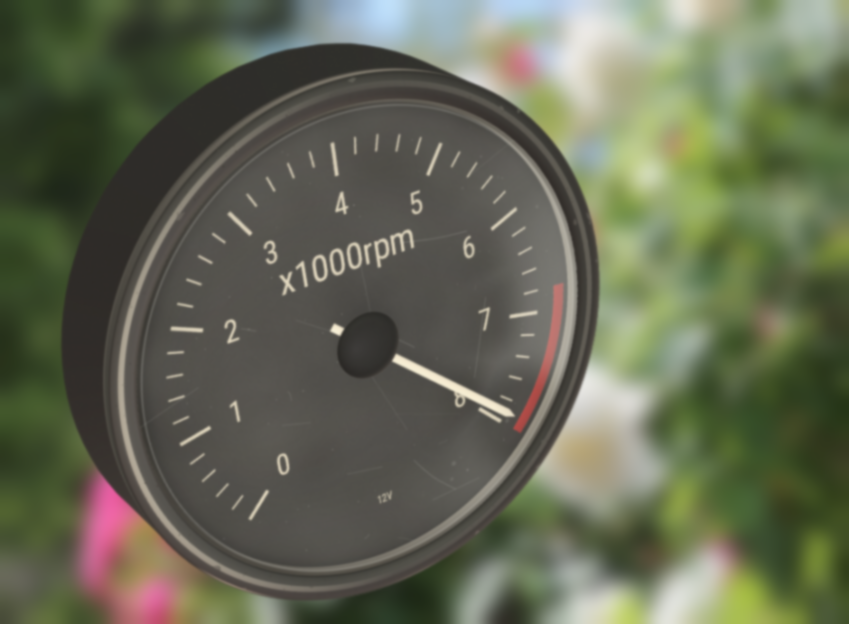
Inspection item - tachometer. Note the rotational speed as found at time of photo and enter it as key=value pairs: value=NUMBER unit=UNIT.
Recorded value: value=7900 unit=rpm
